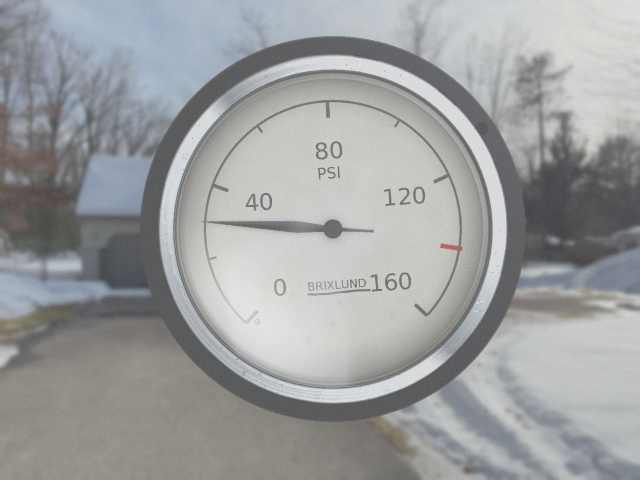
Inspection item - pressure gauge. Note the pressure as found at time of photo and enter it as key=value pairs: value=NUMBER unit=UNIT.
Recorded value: value=30 unit=psi
